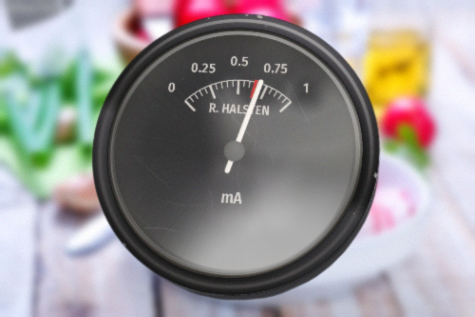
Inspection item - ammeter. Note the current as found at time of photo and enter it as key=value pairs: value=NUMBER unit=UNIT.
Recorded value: value=0.7 unit=mA
